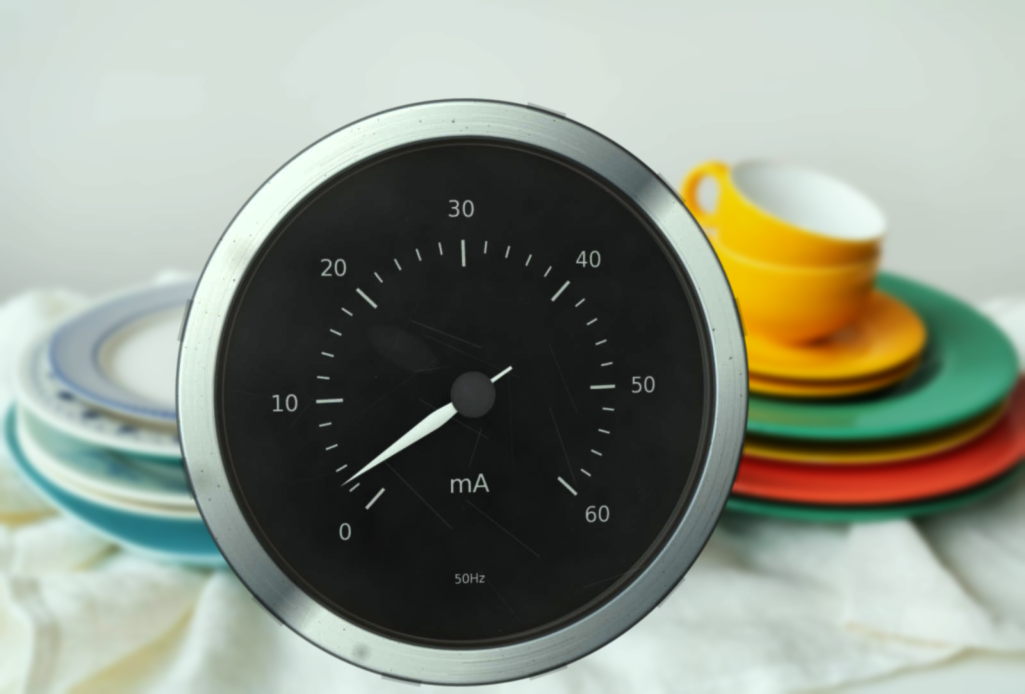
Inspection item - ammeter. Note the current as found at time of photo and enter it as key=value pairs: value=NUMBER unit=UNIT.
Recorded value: value=3 unit=mA
